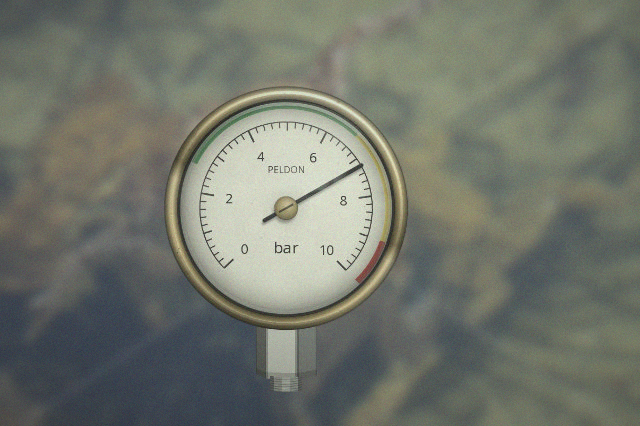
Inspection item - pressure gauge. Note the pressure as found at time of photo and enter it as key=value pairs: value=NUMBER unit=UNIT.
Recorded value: value=7.2 unit=bar
